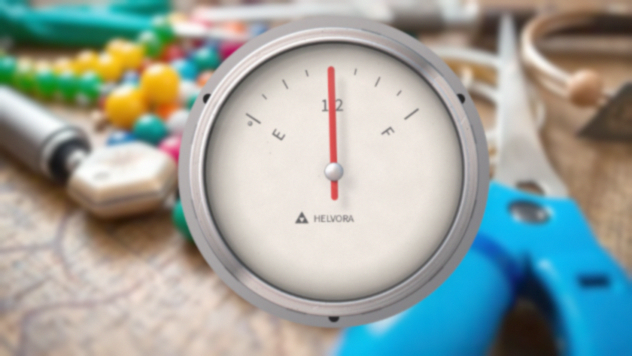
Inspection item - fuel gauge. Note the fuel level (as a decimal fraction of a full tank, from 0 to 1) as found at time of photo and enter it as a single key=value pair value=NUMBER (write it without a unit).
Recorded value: value=0.5
